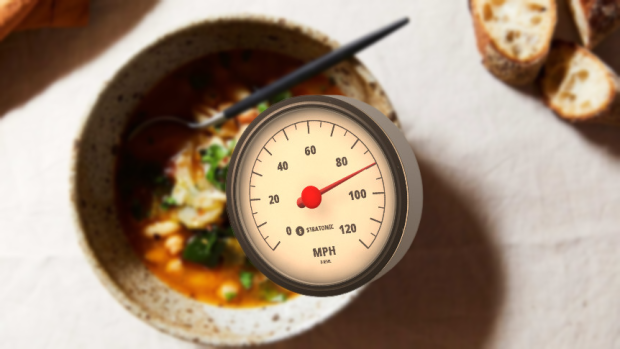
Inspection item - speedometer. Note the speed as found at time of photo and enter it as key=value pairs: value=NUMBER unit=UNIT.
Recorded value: value=90 unit=mph
